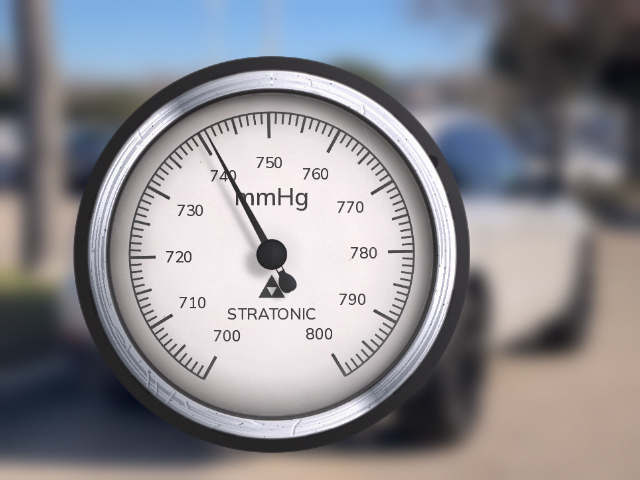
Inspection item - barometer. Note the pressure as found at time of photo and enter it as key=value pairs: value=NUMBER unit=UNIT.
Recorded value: value=741 unit=mmHg
